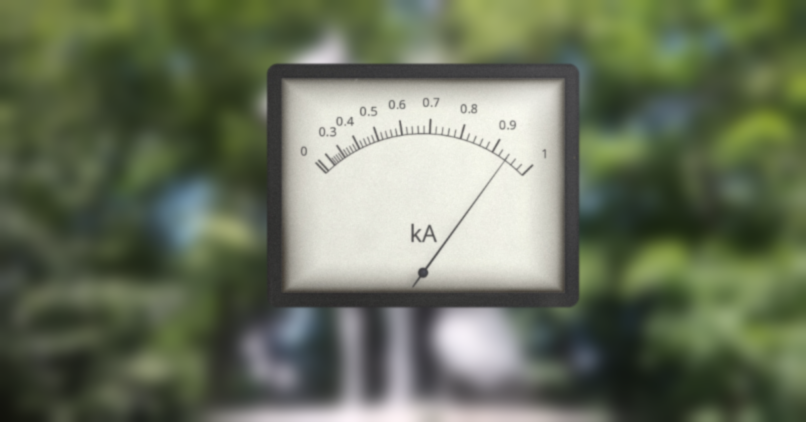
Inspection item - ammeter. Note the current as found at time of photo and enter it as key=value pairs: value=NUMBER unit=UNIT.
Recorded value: value=0.94 unit=kA
